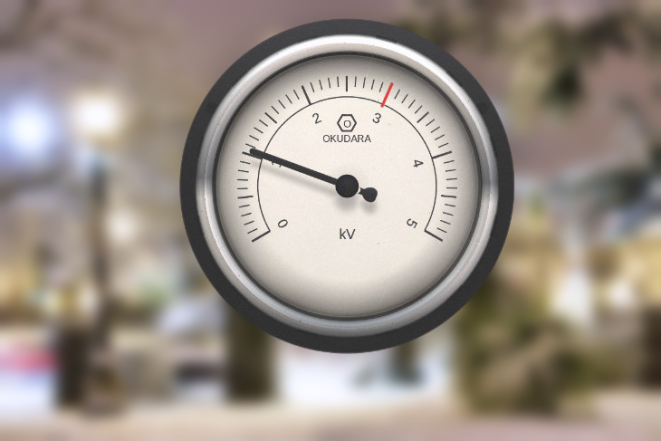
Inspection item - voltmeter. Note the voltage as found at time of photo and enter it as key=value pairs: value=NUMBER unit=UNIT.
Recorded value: value=1.05 unit=kV
